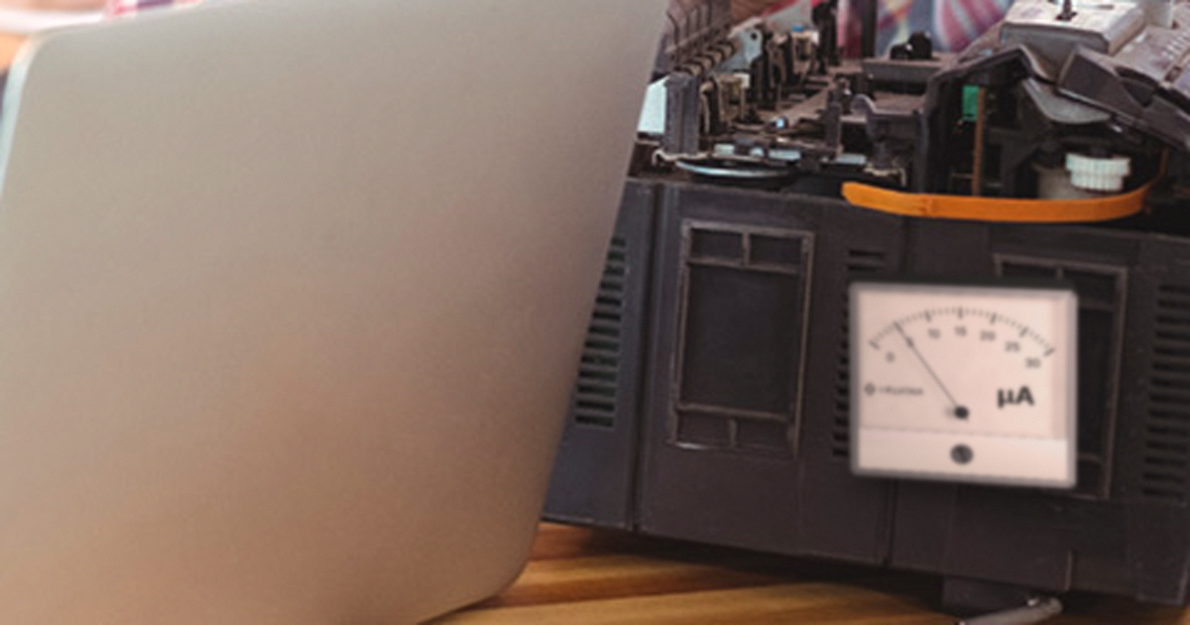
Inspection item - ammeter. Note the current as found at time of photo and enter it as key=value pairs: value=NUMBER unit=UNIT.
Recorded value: value=5 unit=µA
